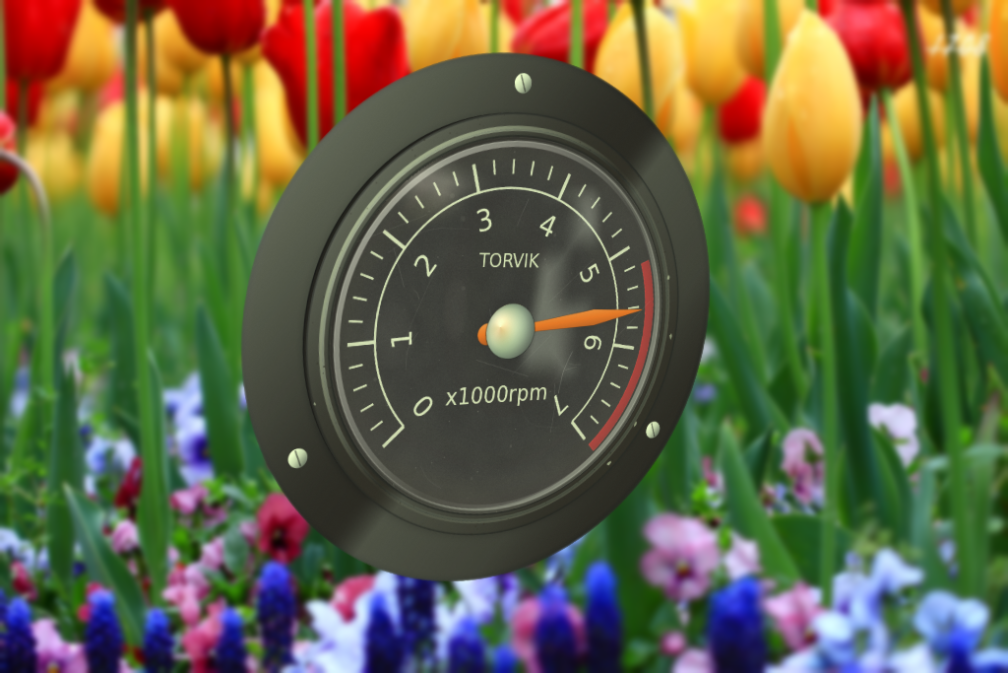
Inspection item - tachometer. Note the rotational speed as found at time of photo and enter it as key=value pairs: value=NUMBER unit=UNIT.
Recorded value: value=5600 unit=rpm
